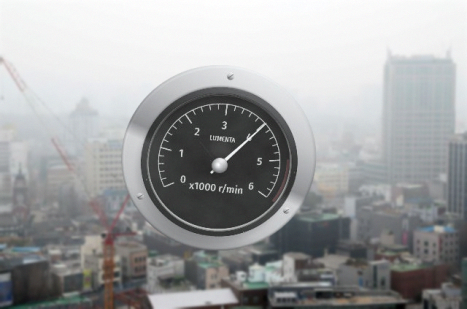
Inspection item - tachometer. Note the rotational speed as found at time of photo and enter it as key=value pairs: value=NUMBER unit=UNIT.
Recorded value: value=4000 unit=rpm
